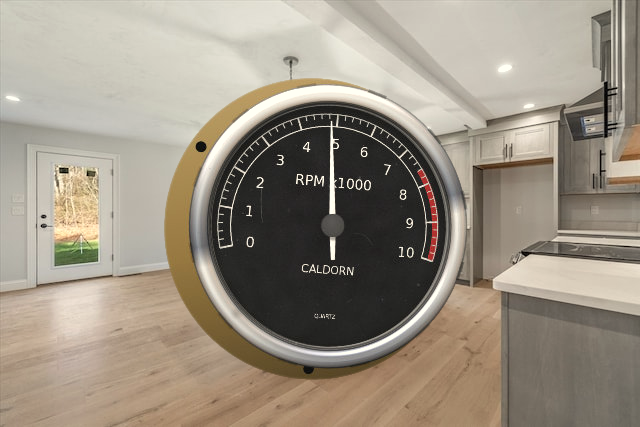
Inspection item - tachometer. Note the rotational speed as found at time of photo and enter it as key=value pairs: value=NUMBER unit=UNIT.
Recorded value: value=4800 unit=rpm
